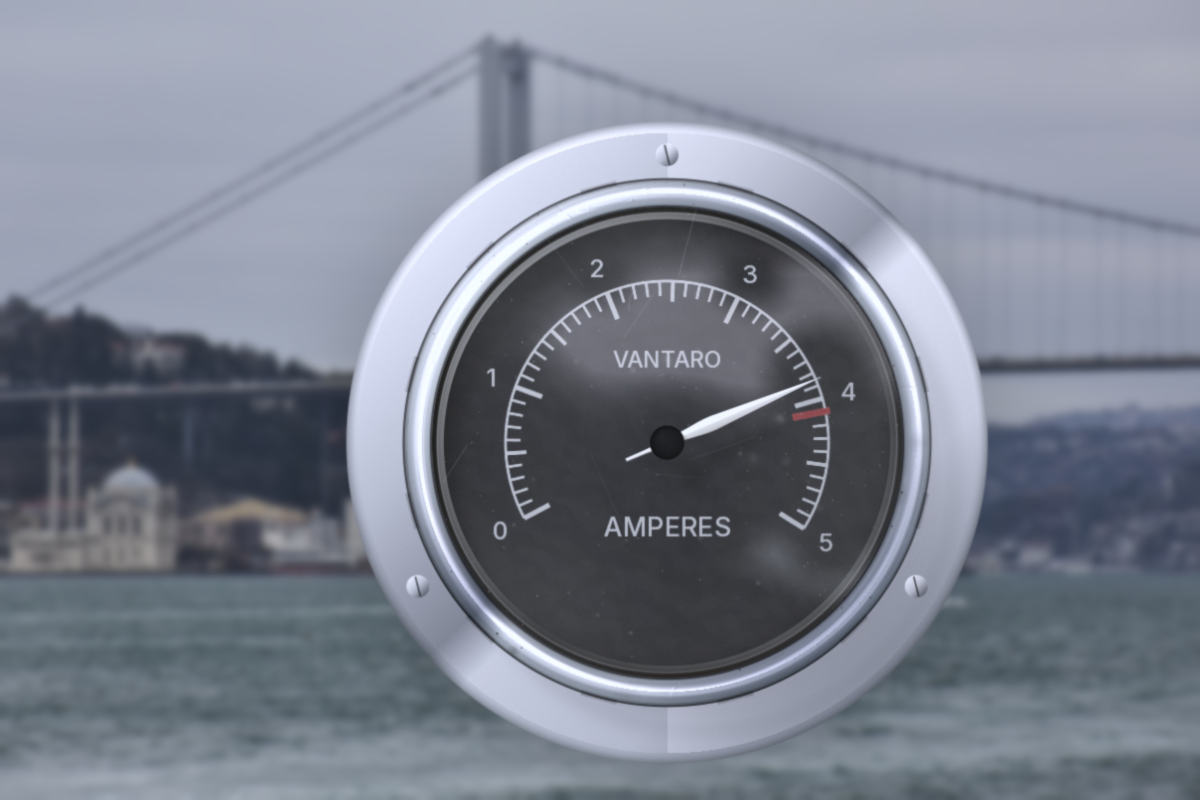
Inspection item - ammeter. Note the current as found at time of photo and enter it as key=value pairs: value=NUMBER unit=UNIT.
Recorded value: value=3.85 unit=A
